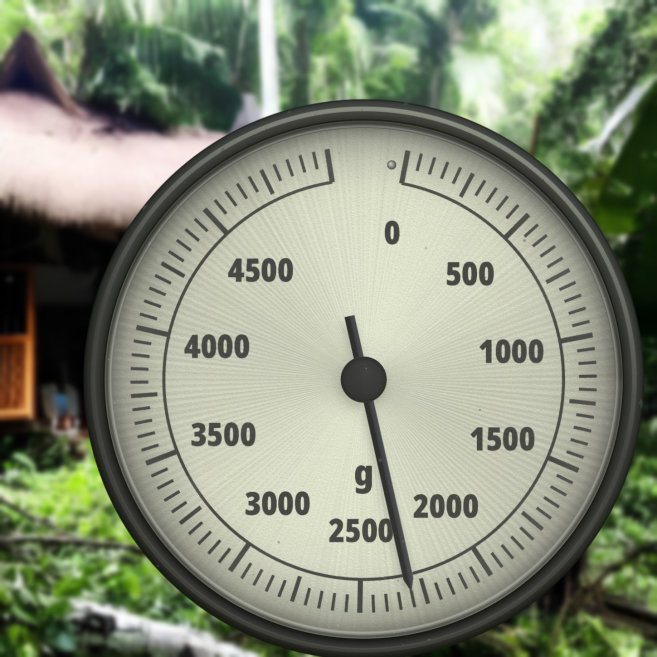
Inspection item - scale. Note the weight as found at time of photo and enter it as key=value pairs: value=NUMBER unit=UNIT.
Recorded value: value=2300 unit=g
